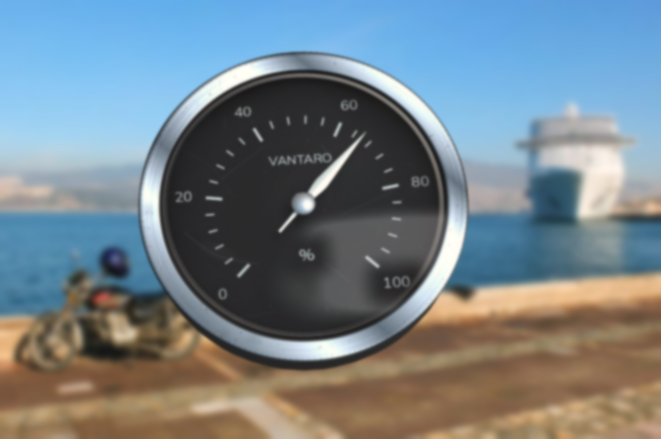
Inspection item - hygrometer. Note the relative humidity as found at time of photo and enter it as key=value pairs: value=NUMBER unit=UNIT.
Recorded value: value=66 unit=%
